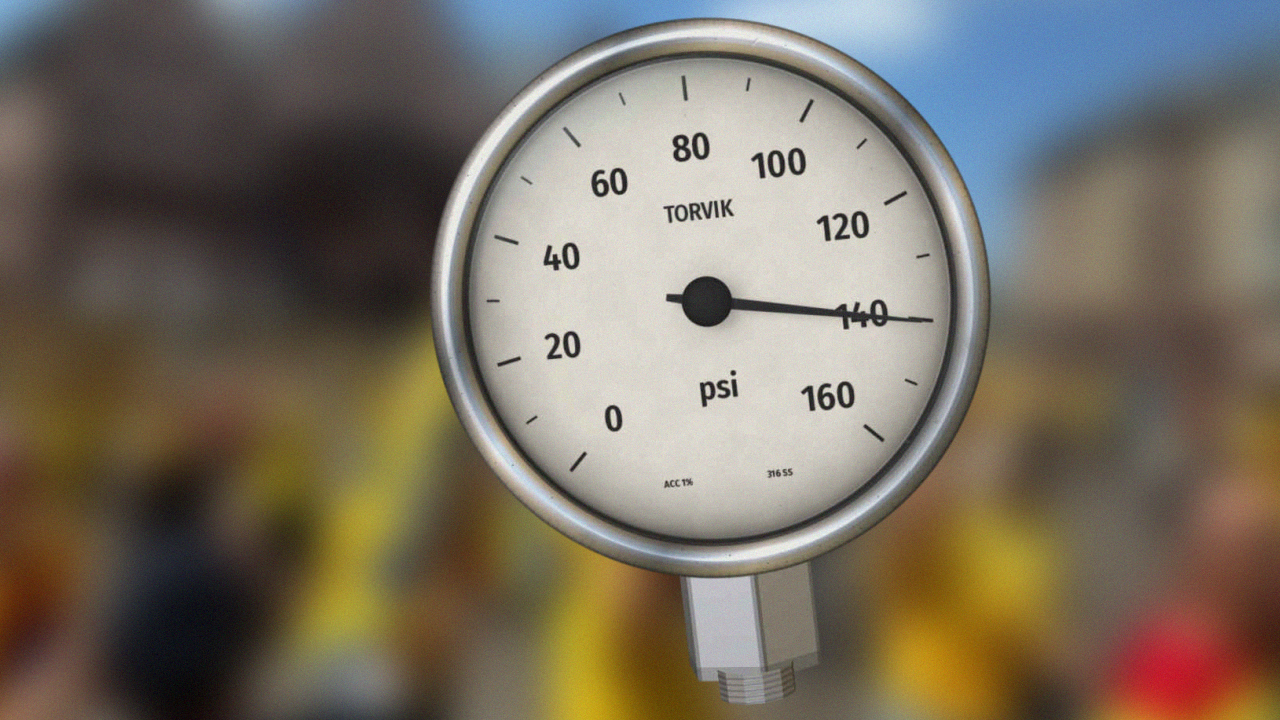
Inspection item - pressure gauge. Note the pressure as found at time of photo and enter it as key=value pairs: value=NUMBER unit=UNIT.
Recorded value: value=140 unit=psi
